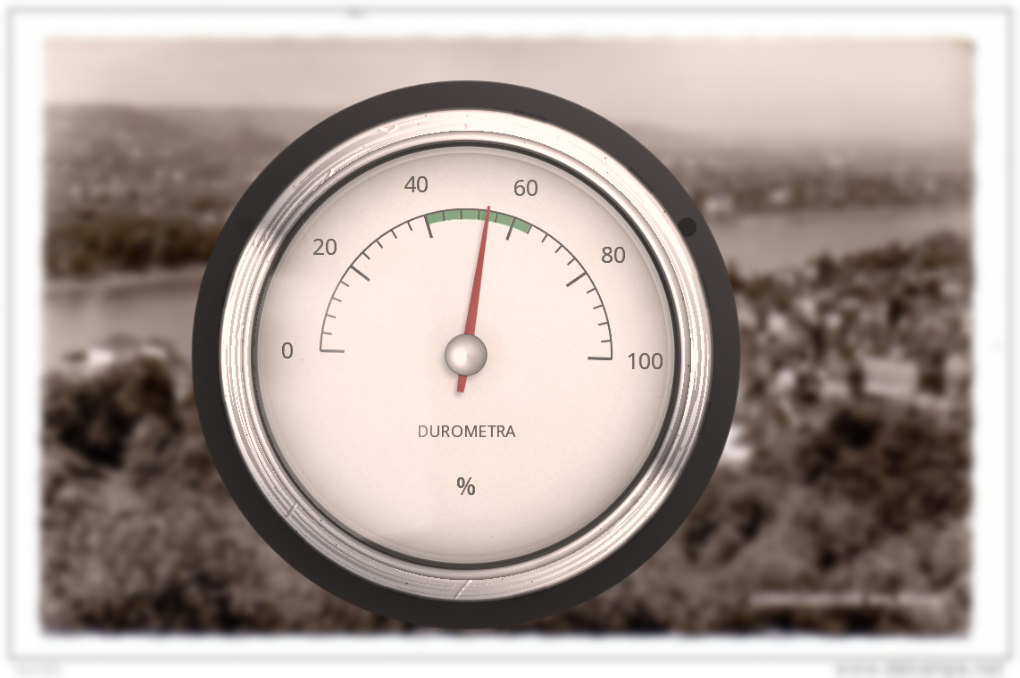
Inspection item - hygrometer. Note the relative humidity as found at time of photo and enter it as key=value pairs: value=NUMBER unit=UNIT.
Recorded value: value=54 unit=%
